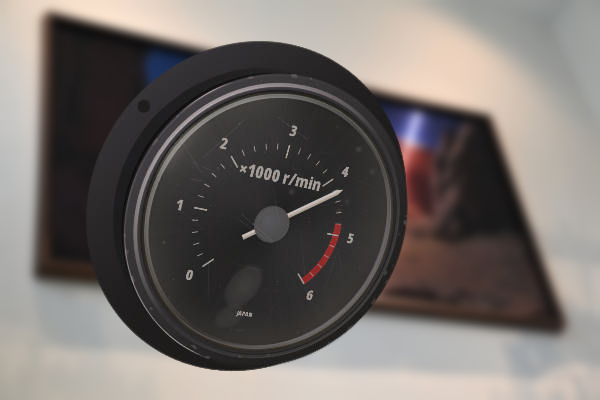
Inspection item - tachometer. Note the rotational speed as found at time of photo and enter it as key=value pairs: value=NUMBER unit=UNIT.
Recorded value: value=4200 unit=rpm
